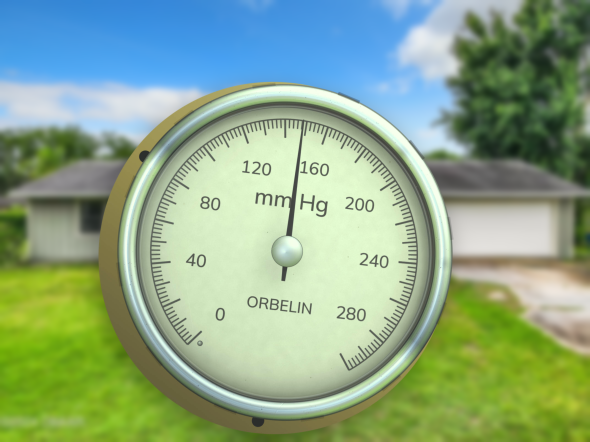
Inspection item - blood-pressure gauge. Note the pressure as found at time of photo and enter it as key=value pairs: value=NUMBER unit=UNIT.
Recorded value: value=148 unit=mmHg
